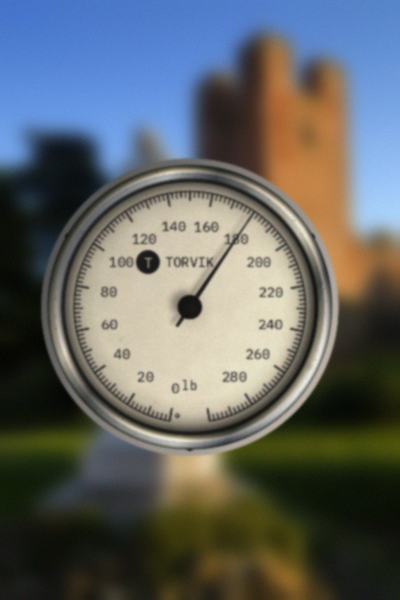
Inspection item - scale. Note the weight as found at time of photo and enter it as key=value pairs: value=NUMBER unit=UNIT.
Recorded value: value=180 unit=lb
